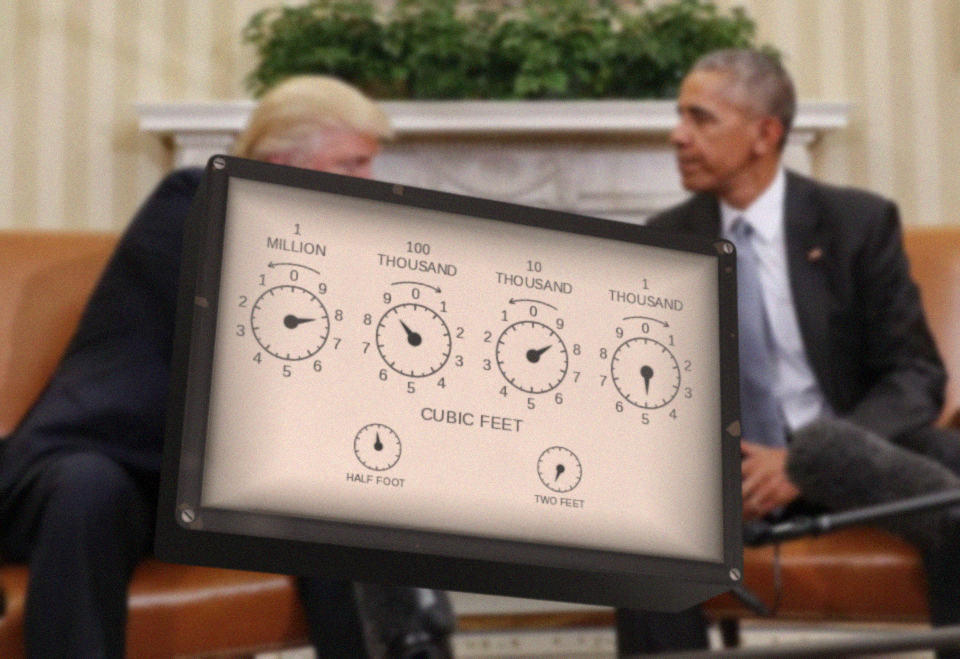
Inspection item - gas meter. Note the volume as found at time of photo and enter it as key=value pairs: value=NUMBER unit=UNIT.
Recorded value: value=788500 unit=ft³
